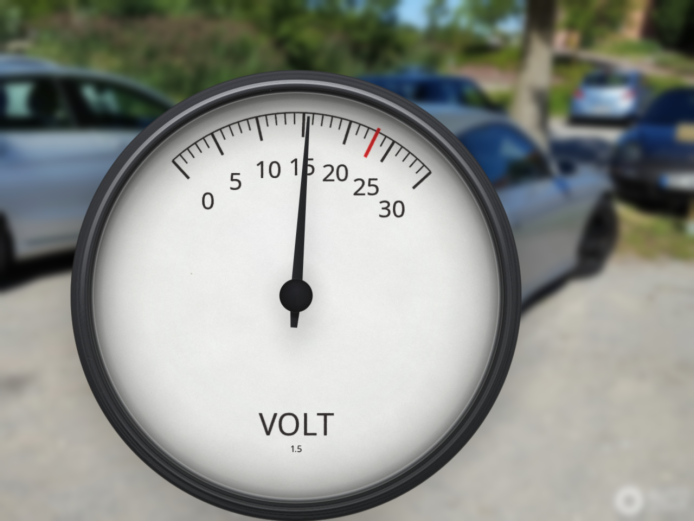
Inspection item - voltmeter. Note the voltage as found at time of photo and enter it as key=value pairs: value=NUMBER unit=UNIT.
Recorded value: value=15.5 unit=V
